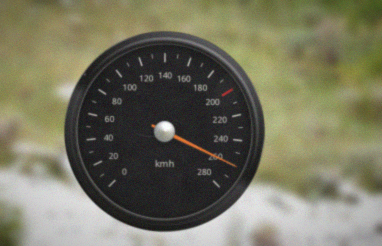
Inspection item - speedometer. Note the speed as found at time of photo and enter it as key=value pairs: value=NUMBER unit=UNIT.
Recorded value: value=260 unit=km/h
